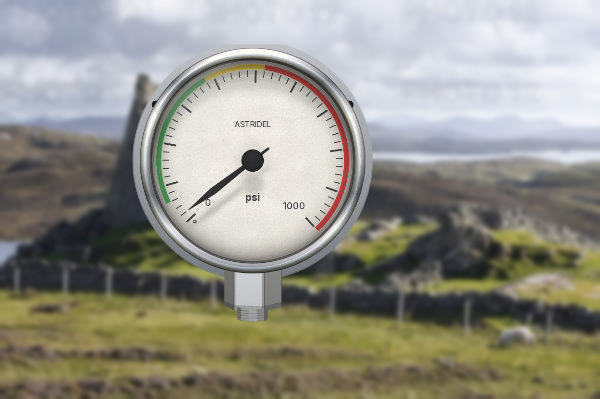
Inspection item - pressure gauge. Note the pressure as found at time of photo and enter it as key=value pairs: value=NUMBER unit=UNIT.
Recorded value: value=20 unit=psi
